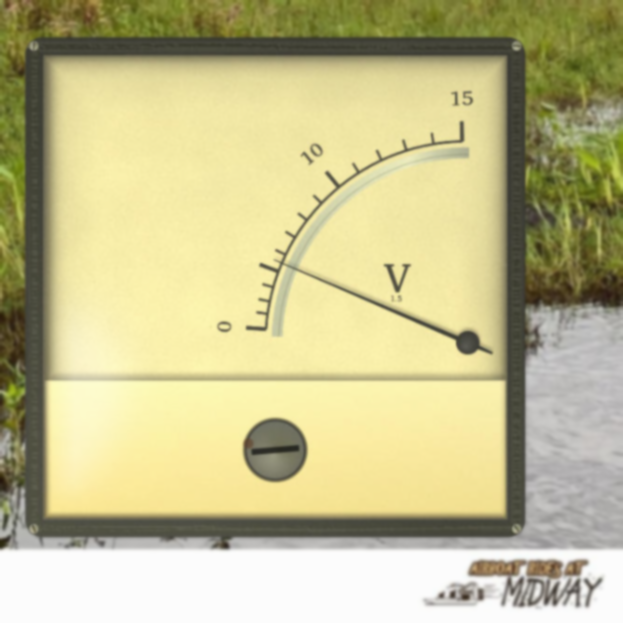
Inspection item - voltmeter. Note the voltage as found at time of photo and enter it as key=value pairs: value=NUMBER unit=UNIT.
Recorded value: value=5.5 unit=V
